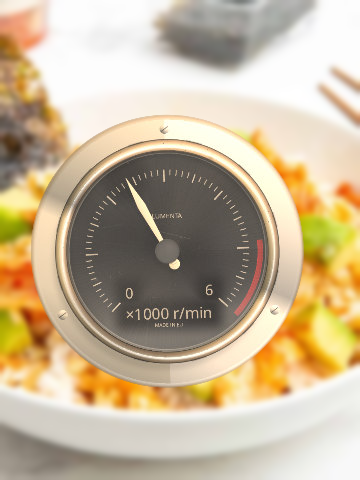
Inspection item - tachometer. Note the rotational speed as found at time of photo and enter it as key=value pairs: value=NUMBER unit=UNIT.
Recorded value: value=2400 unit=rpm
